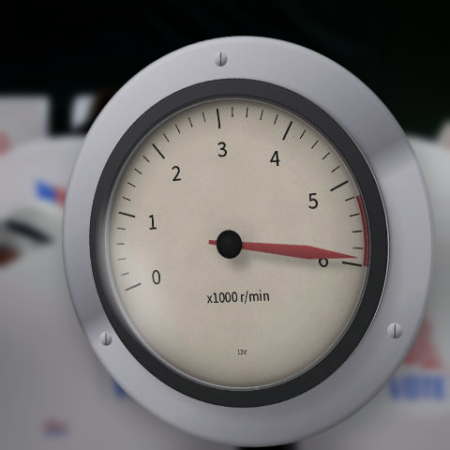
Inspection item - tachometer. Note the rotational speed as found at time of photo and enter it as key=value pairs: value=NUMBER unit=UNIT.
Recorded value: value=5900 unit=rpm
